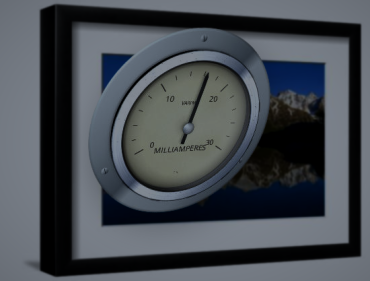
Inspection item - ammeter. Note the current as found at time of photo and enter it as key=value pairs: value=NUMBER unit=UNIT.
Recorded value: value=16 unit=mA
